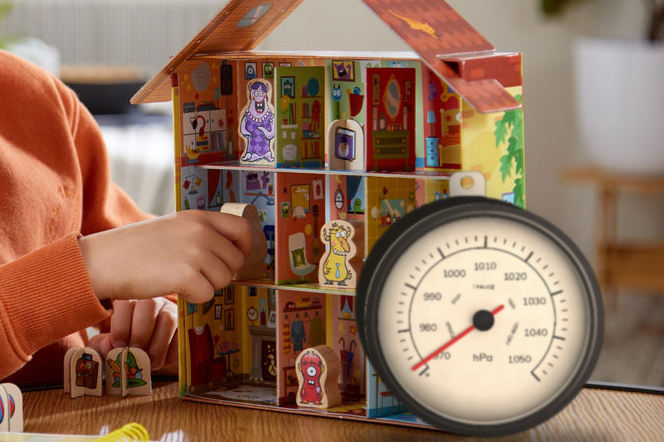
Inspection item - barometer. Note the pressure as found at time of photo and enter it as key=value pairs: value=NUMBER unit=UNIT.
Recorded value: value=972 unit=hPa
